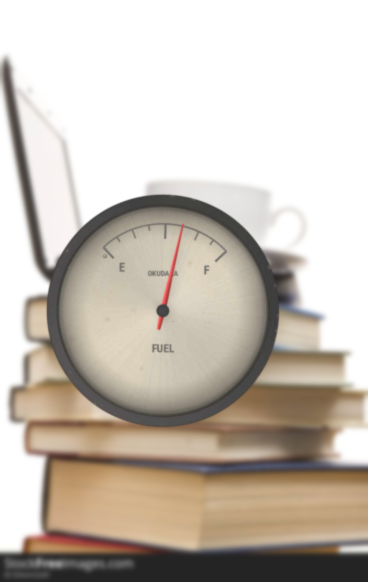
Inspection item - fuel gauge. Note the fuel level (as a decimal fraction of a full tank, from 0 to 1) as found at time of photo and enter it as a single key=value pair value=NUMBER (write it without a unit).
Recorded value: value=0.625
